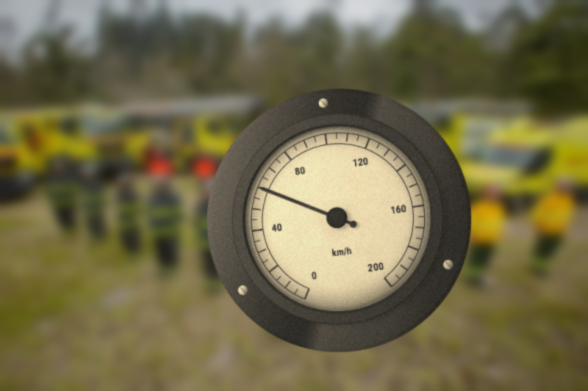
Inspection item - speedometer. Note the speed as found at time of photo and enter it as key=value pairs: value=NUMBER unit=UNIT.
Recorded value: value=60 unit=km/h
